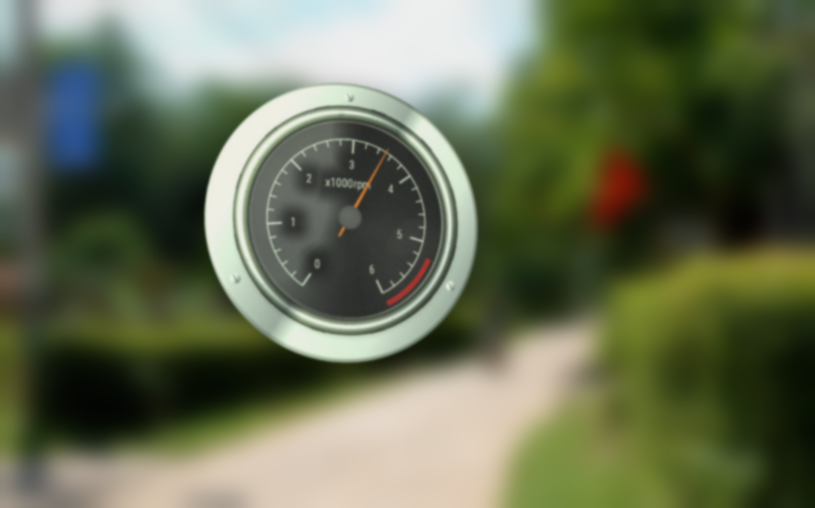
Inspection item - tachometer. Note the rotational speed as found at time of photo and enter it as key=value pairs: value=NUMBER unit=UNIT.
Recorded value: value=3500 unit=rpm
